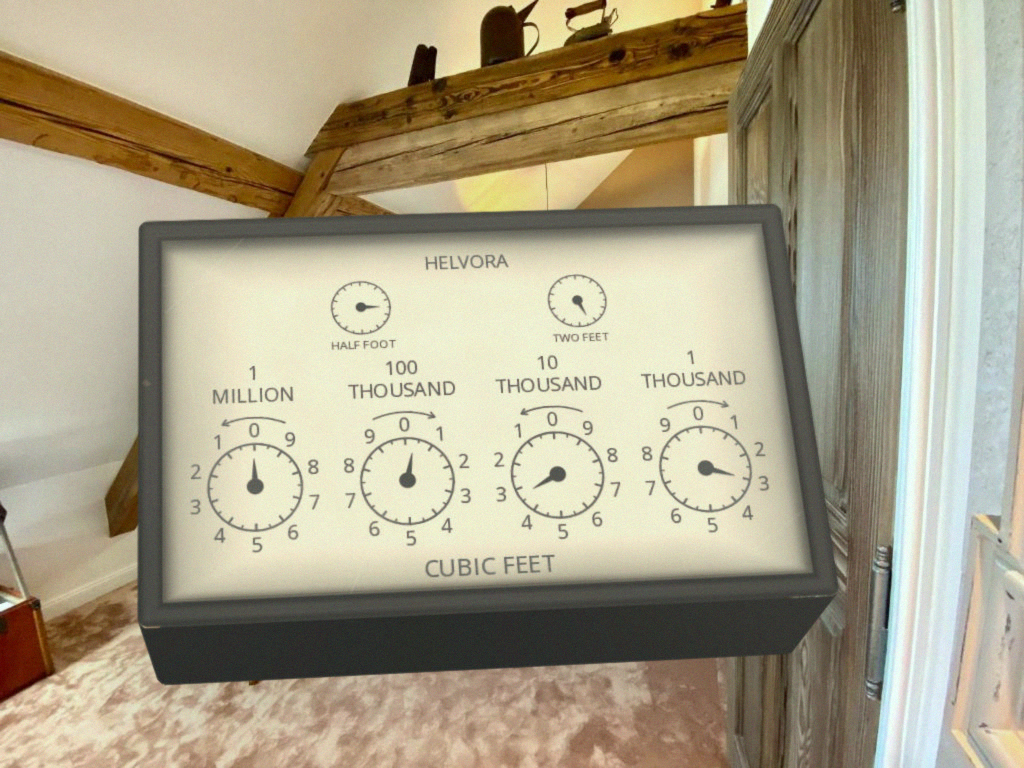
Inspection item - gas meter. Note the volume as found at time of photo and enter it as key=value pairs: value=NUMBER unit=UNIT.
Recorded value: value=3300 unit=ft³
